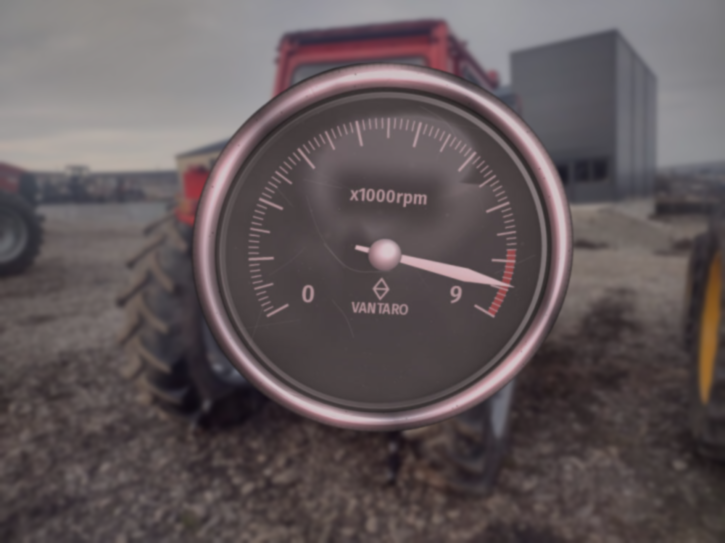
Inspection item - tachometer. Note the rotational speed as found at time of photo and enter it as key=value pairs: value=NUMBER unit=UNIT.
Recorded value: value=8400 unit=rpm
